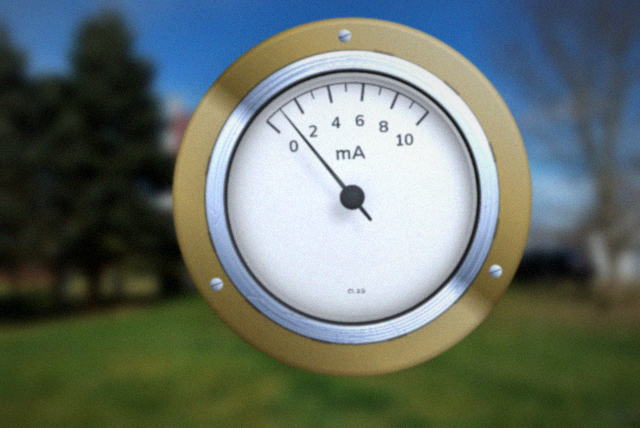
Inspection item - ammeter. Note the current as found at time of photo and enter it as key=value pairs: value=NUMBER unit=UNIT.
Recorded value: value=1 unit=mA
